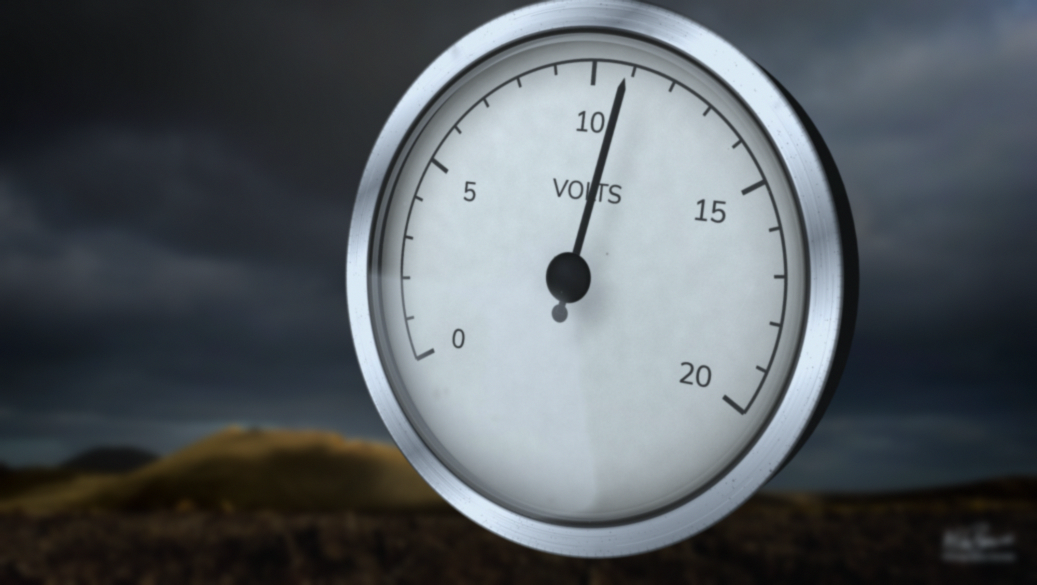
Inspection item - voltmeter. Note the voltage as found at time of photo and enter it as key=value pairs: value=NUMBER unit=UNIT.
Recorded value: value=11 unit=V
